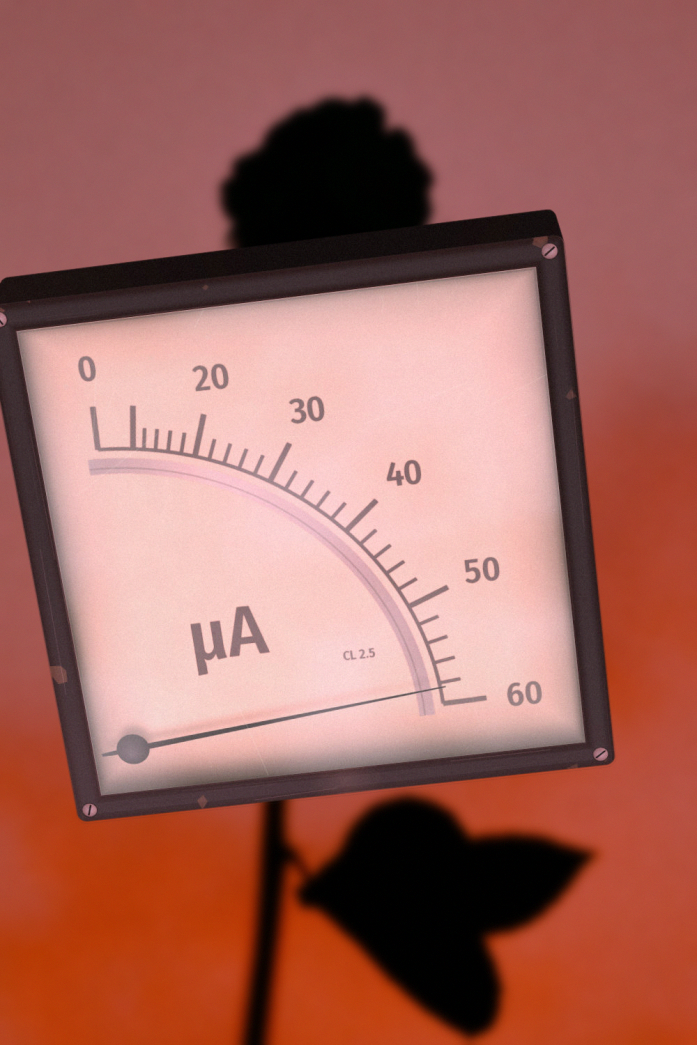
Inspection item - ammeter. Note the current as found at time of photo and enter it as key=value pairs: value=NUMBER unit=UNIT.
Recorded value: value=58 unit=µA
